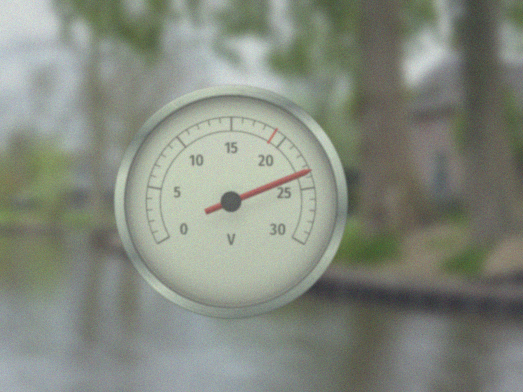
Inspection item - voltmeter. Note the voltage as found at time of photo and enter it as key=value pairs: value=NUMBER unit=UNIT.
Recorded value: value=23.5 unit=V
